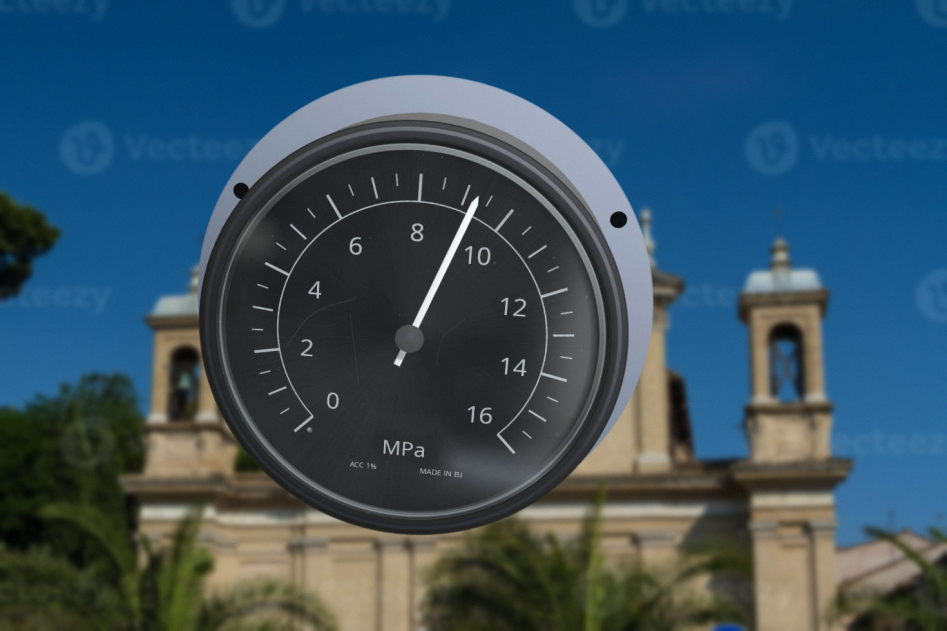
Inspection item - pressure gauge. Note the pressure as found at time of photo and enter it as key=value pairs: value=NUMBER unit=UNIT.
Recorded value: value=9.25 unit=MPa
